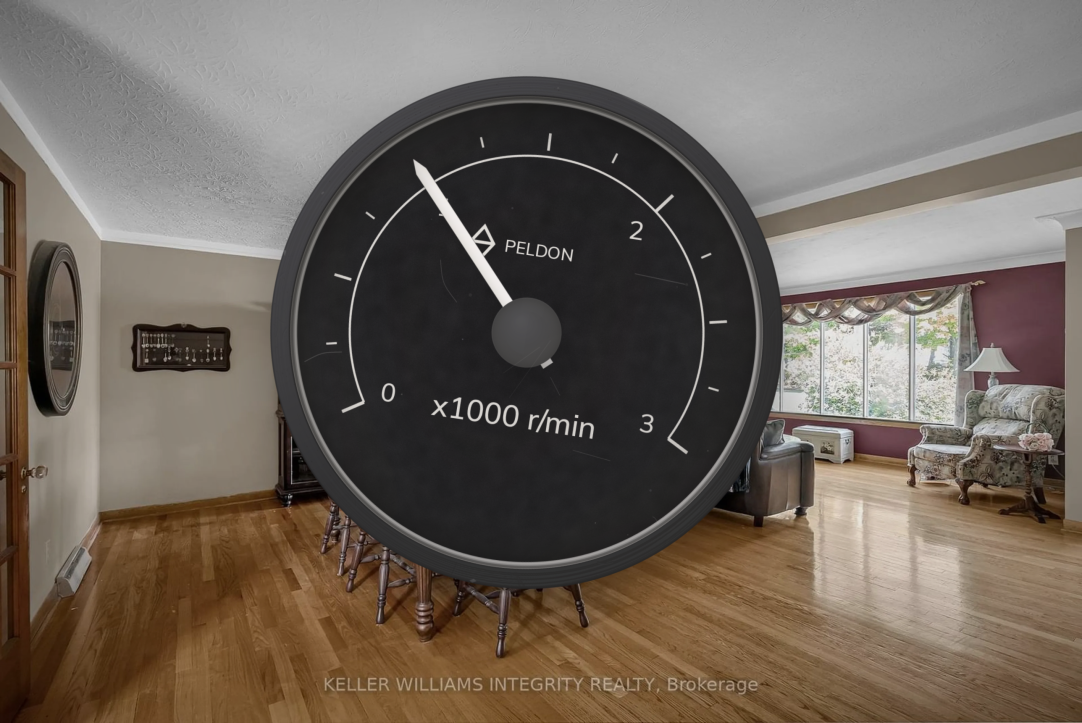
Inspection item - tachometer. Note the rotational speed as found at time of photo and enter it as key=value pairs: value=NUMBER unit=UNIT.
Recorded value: value=1000 unit=rpm
